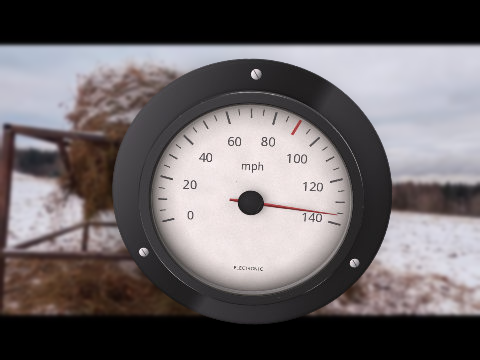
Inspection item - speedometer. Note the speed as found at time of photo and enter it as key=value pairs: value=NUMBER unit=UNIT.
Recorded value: value=135 unit=mph
